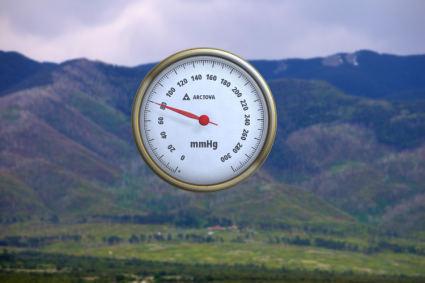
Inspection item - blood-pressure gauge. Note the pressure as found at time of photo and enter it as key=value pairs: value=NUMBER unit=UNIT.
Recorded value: value=80 unit=mmHg
